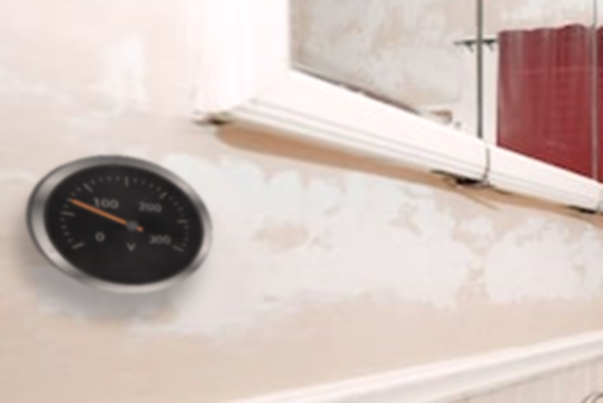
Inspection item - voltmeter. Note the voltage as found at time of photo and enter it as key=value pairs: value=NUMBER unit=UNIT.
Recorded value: value=70 unit=V
